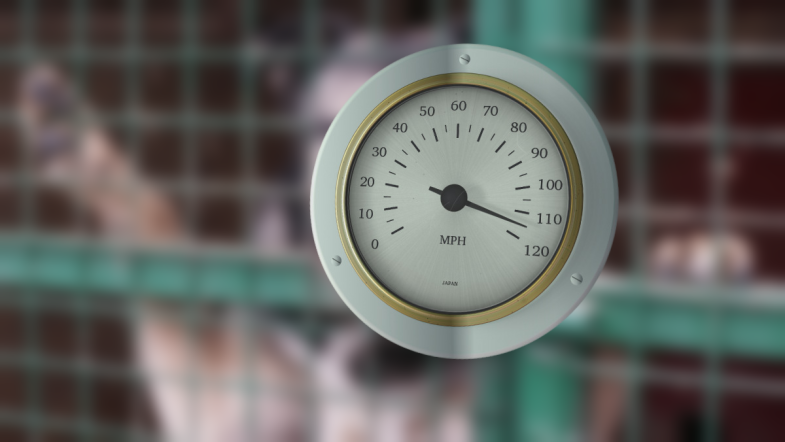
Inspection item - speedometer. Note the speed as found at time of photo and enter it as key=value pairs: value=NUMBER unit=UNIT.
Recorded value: value=115 unit=mph
